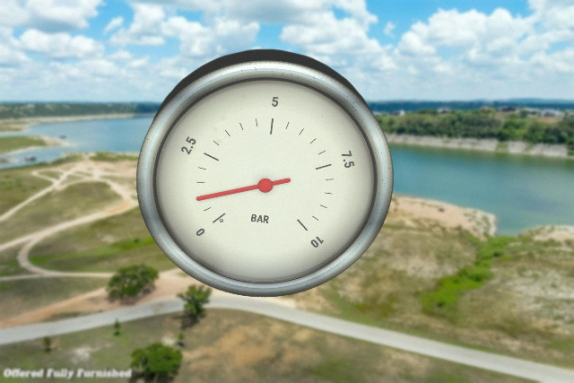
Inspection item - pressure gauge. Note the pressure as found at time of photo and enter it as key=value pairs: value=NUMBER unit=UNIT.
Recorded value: value=1 unit=bar
